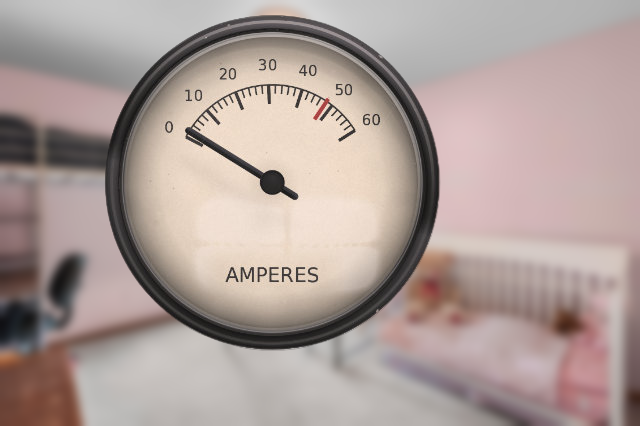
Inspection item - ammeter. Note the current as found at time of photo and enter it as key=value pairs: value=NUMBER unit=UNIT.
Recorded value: value=2 unit=A
